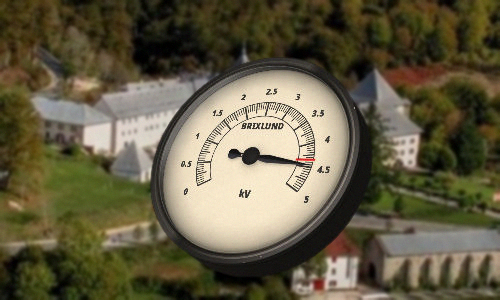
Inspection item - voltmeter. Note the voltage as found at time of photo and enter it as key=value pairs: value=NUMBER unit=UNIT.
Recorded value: value=4.5 unit=kV
